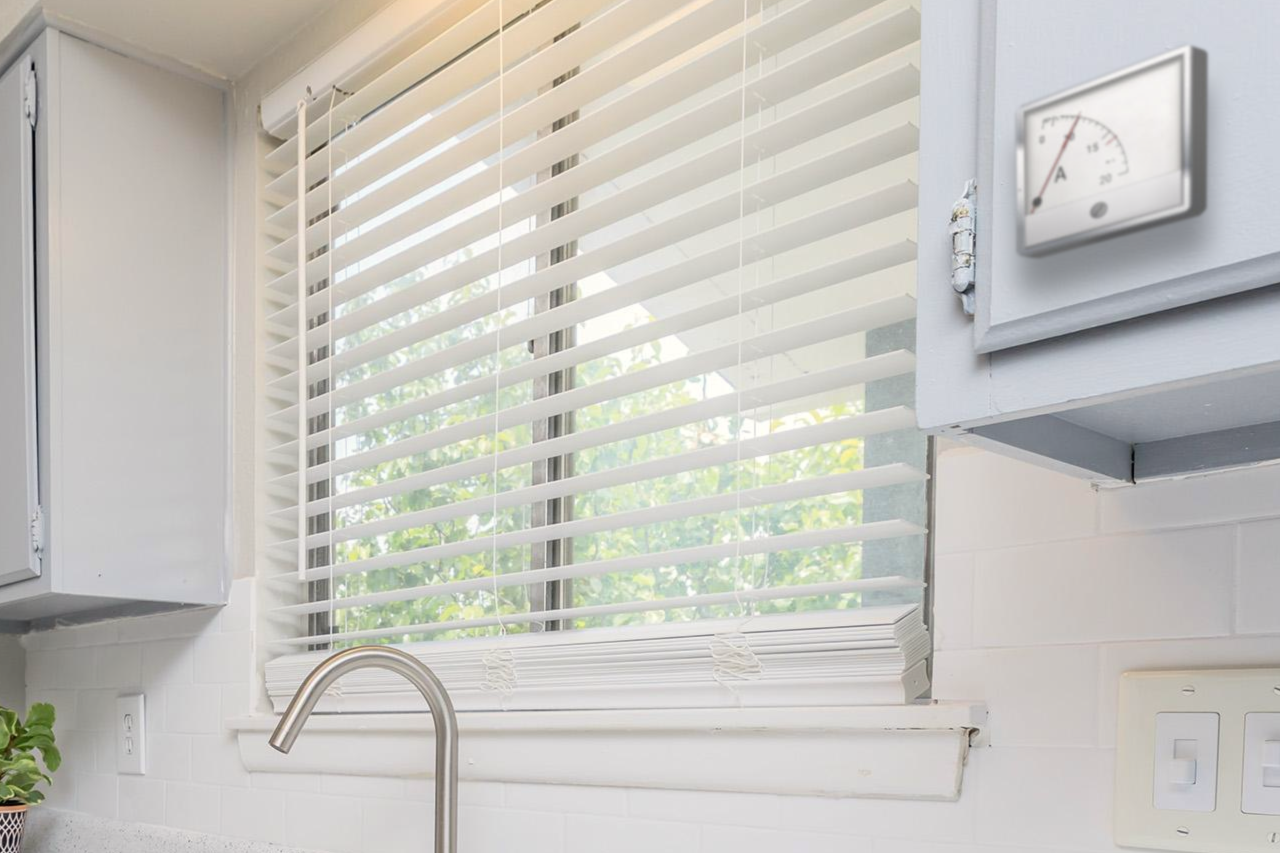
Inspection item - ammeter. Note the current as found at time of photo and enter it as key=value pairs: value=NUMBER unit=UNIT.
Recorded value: value=10 unit=A
